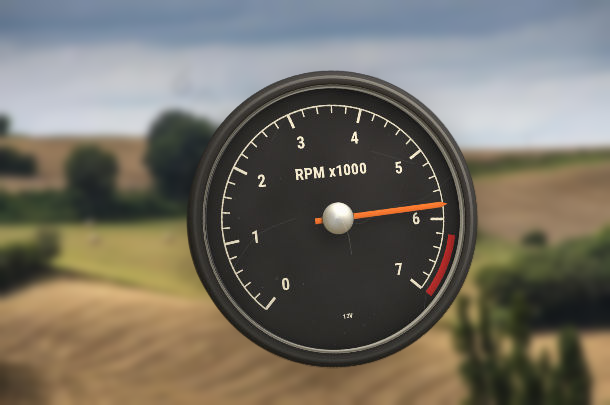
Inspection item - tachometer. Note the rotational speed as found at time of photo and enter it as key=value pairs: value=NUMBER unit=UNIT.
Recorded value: value=5800 unit=rpm
